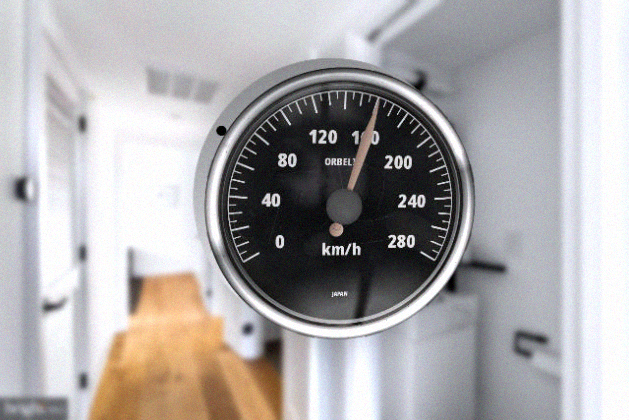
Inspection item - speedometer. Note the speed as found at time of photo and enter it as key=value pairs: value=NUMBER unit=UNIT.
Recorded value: value=160 unit=km/h
